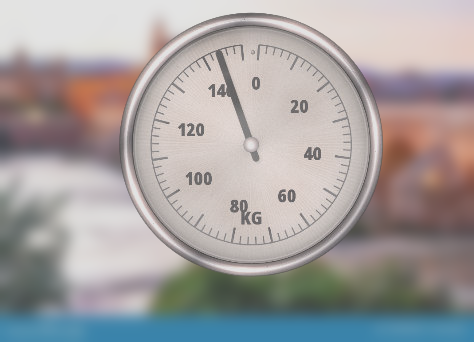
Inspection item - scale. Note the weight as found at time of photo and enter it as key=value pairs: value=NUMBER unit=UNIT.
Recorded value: value=144 unit=kg
